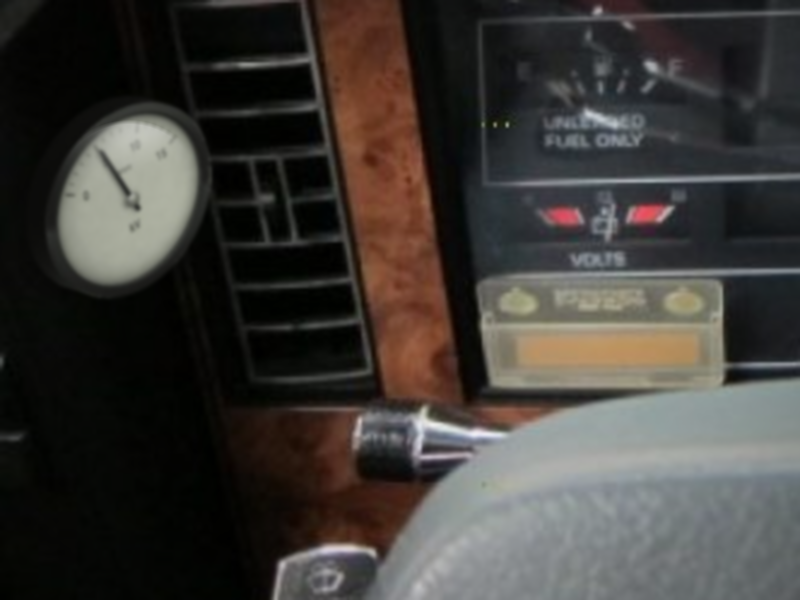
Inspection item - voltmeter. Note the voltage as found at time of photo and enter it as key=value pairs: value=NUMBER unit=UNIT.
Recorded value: value=5 unit=kV
